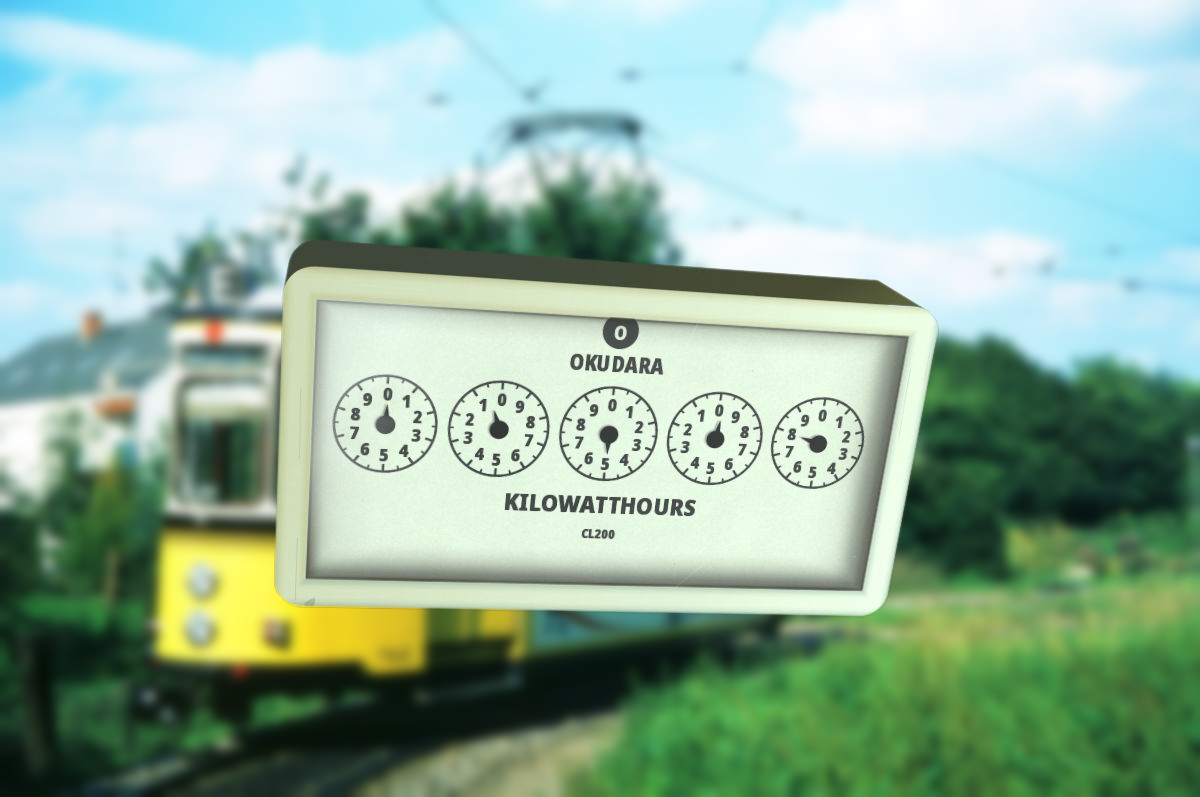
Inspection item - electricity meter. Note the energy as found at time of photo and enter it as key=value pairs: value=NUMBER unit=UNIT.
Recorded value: value=498 unit=kWh
